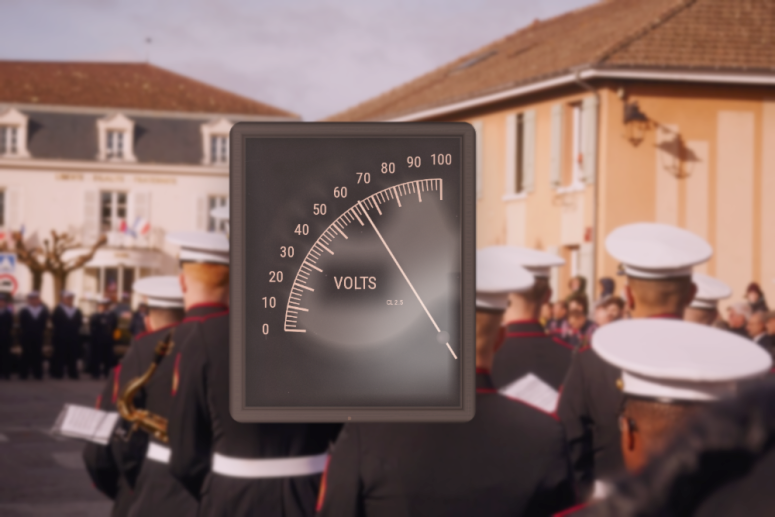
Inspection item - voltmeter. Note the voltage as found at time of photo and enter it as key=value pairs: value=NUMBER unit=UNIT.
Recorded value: value=64 unit=V
